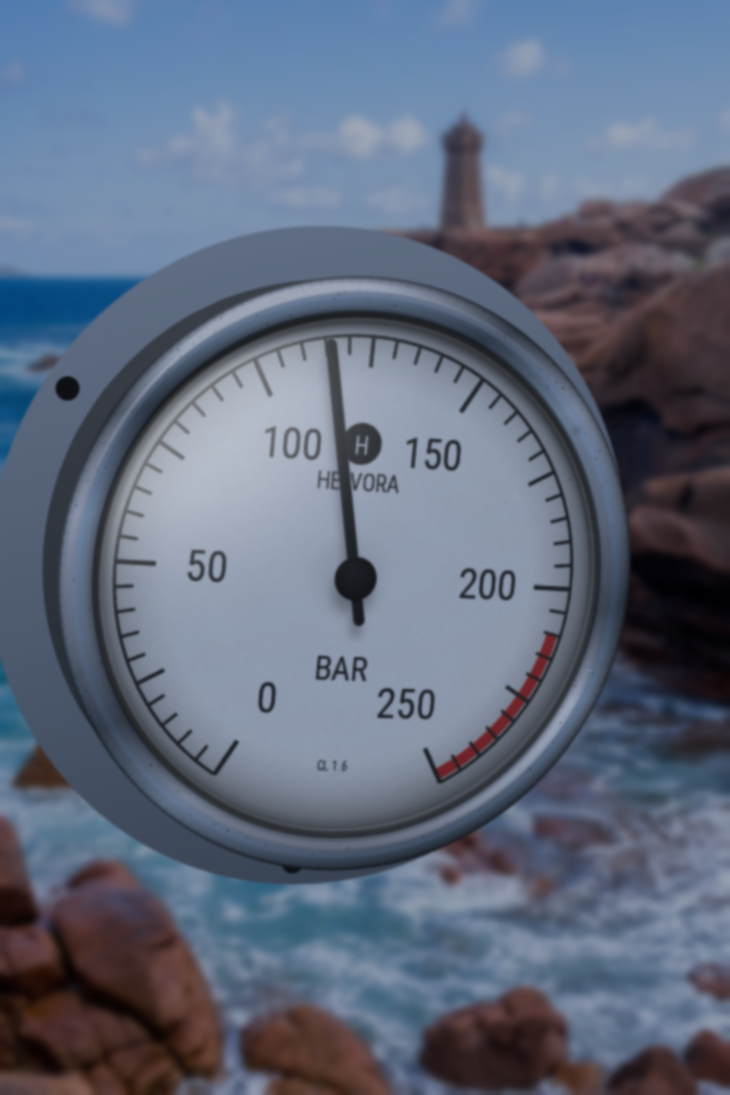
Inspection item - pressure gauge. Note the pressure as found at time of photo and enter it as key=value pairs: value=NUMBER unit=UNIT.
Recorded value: value=115 unit=bar
